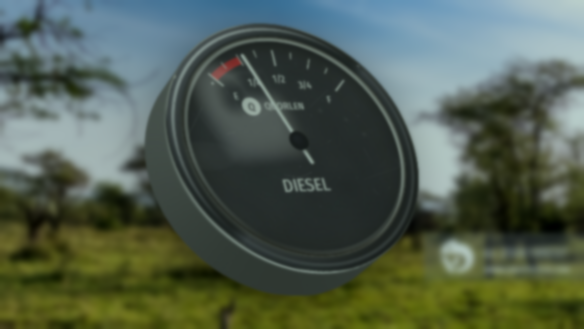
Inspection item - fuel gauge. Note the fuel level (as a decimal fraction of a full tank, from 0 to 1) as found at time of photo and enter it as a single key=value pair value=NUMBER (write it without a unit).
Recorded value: value=0.25
